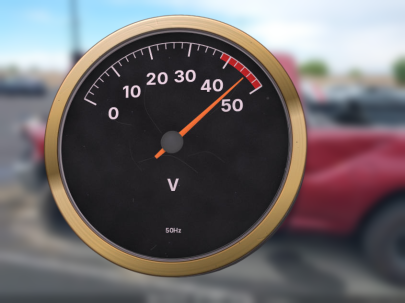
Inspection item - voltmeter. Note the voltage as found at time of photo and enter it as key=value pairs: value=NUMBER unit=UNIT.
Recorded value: value=46 unit=V
